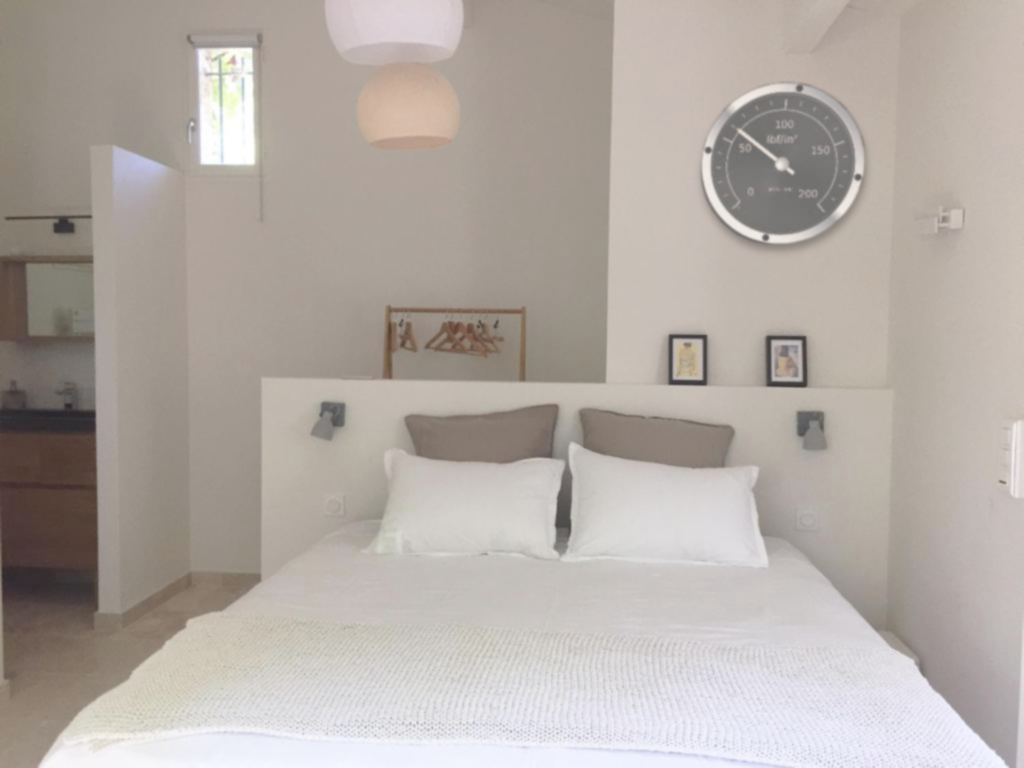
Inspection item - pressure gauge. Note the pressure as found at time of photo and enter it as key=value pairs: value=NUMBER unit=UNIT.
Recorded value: value=60 unit=psi
